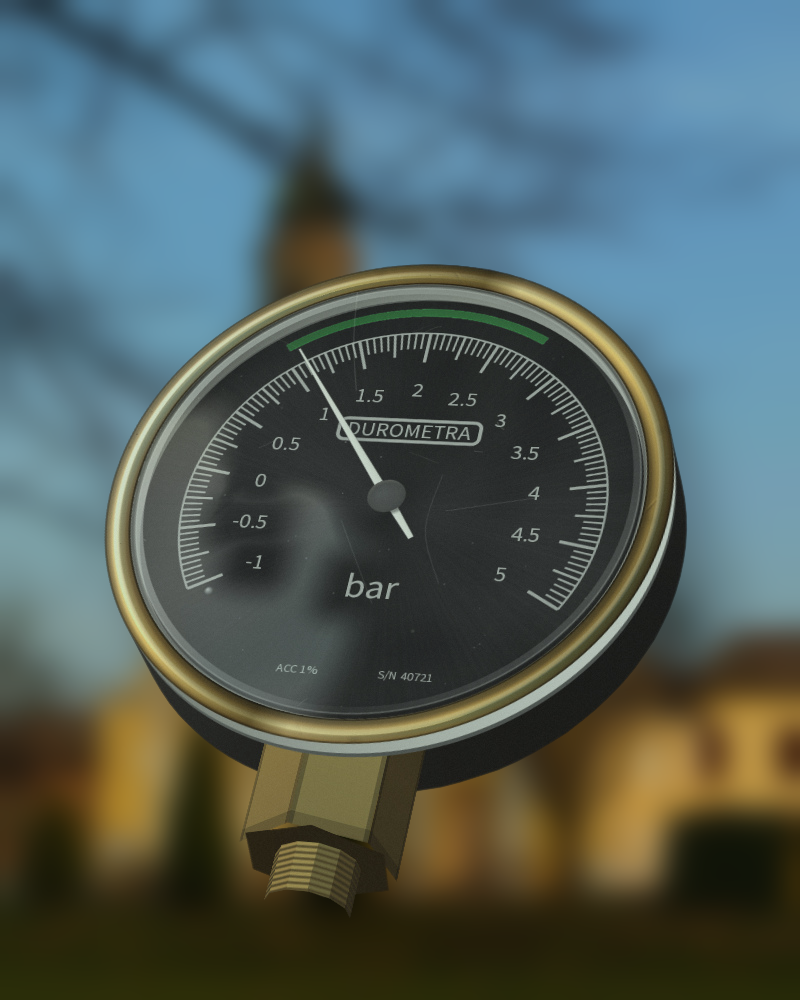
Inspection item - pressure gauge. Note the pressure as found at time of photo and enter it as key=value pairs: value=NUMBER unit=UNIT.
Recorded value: value=1.1 unit=bar
